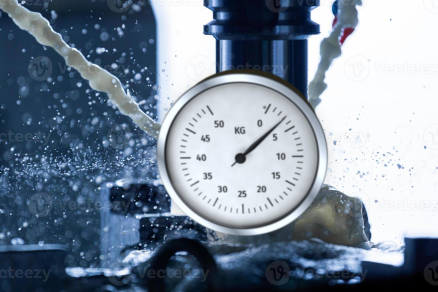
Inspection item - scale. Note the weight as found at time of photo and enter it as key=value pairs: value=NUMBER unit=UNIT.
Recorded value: value=3 unit=kg
